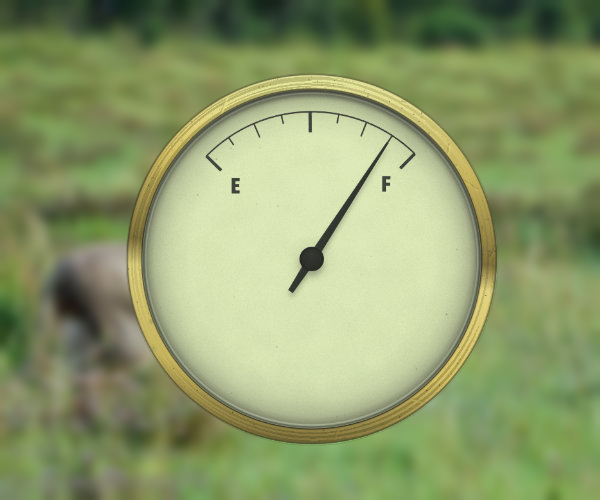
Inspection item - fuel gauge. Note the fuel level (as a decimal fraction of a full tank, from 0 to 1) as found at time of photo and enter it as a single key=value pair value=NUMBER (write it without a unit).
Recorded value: value=0.875
